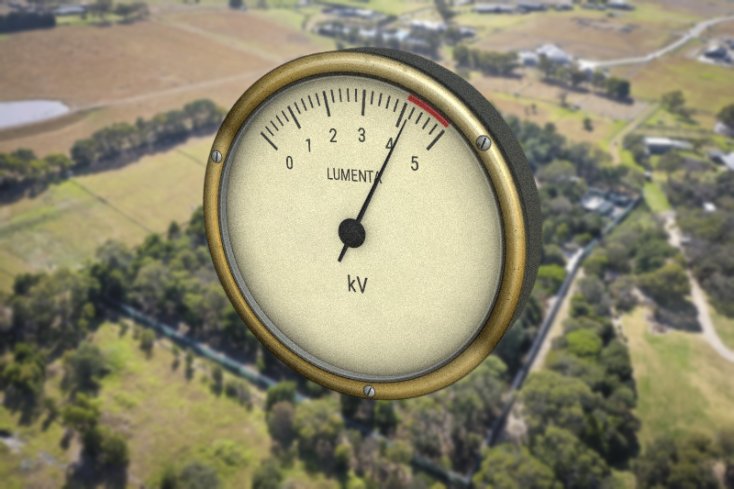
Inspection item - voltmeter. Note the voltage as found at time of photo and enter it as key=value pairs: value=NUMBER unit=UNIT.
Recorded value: value=4.2 unit=kV
